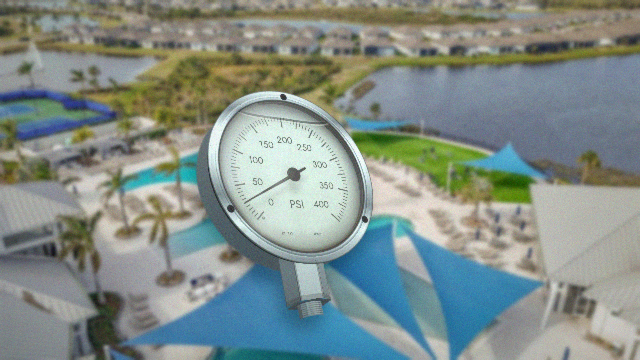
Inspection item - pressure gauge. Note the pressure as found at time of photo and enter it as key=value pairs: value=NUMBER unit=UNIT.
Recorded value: value=25 unit=psi
